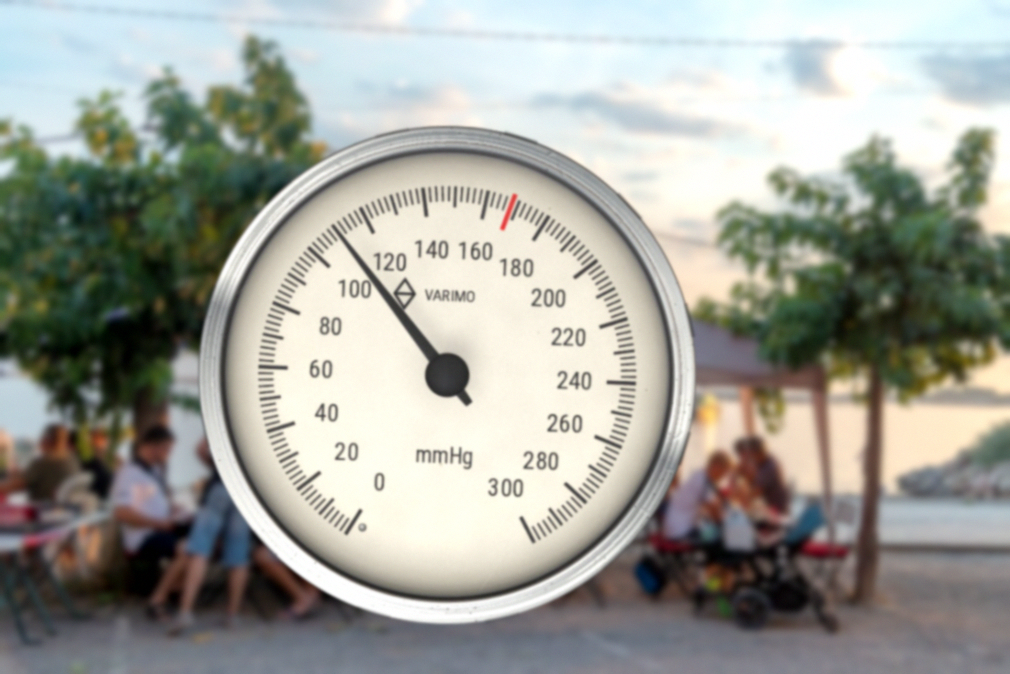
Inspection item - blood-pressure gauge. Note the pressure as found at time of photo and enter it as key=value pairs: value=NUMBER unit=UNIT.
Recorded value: value=110 unit=mmHg
